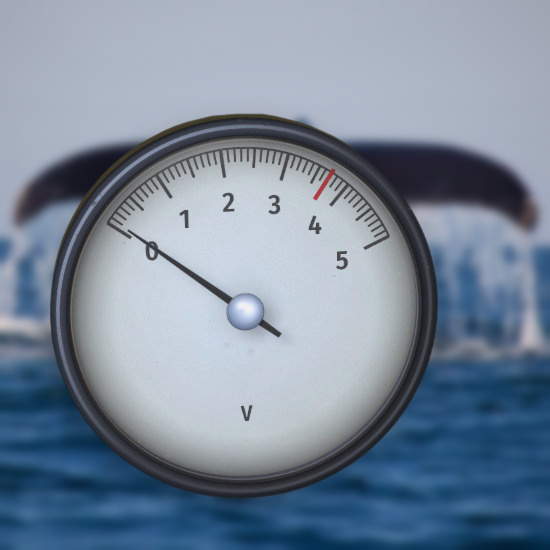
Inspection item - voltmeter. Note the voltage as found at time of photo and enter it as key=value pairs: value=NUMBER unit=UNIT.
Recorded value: value=0.1 unit=V
